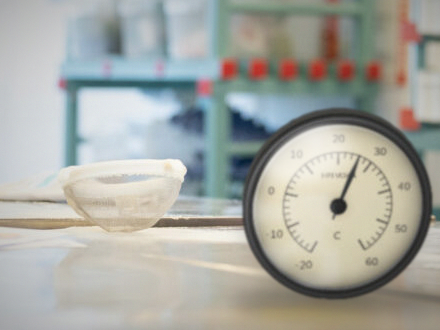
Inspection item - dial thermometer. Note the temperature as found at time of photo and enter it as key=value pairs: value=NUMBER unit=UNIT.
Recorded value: value=26 unit=°C
